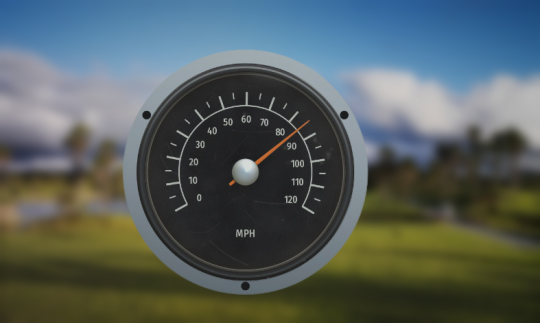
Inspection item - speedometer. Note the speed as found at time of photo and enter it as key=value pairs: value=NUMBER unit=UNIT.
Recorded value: value=85 unit=mph
